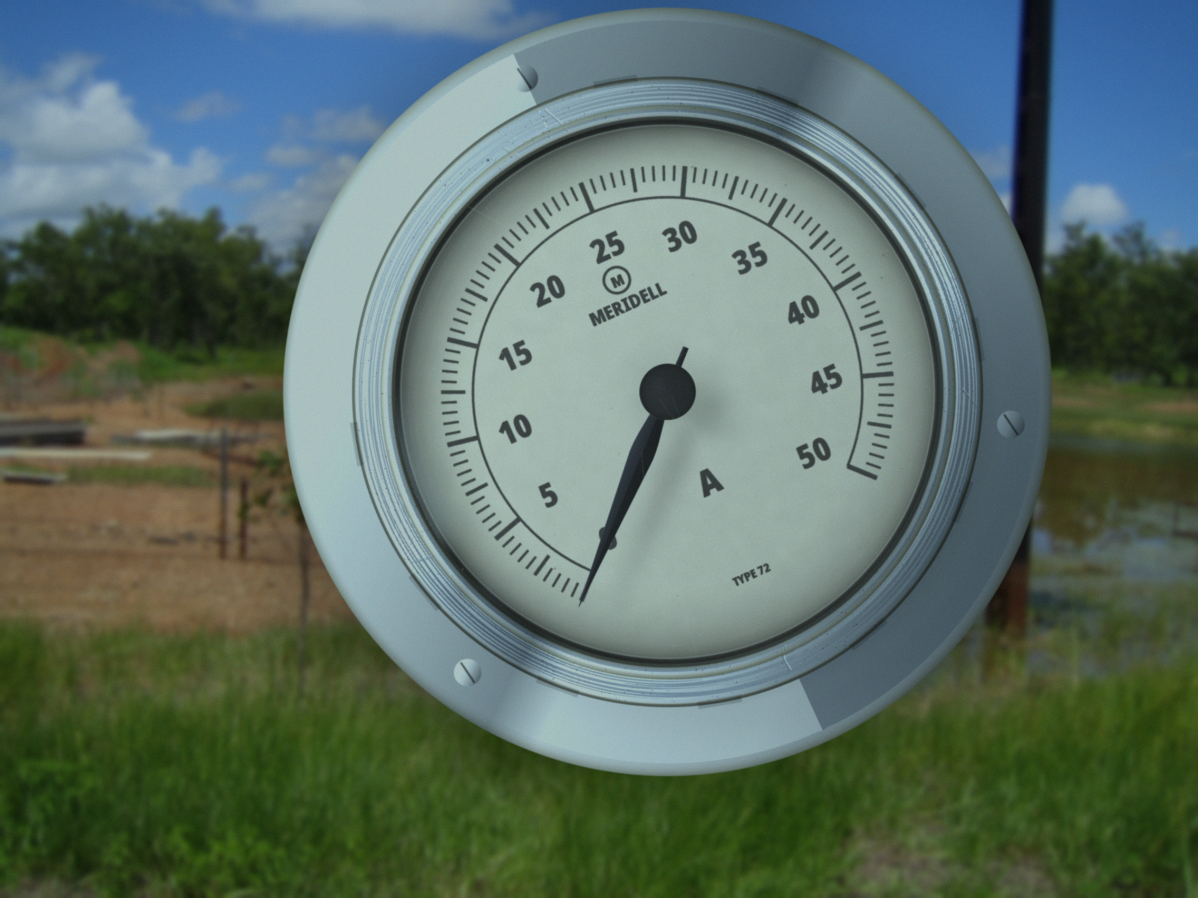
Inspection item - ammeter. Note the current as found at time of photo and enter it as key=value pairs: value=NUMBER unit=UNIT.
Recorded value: value=0 unit=A
